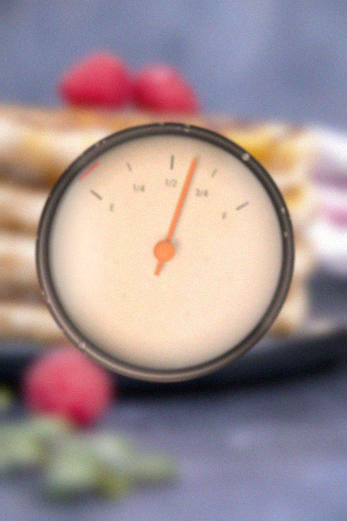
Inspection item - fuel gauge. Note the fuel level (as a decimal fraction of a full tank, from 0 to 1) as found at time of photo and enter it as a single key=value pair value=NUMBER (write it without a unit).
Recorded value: value=0.625
